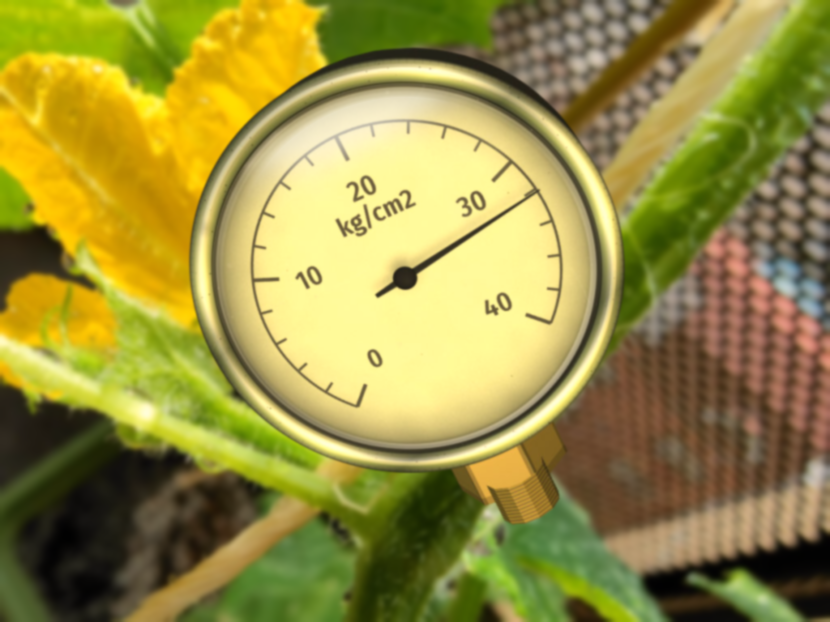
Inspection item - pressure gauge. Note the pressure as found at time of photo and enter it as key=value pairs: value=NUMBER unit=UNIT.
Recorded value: value=32 unit=kg/cm²
